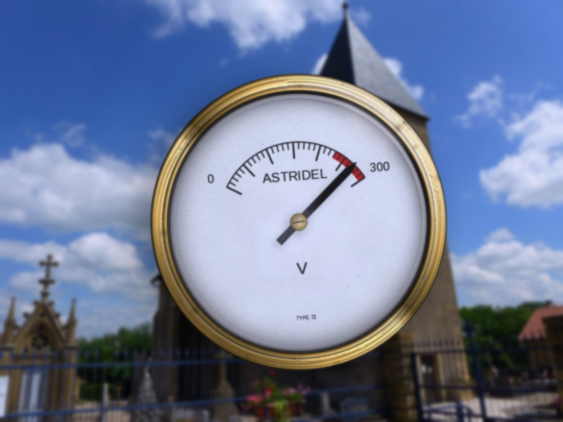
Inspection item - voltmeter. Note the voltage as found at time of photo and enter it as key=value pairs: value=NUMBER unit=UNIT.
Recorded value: value=270 unit=V
